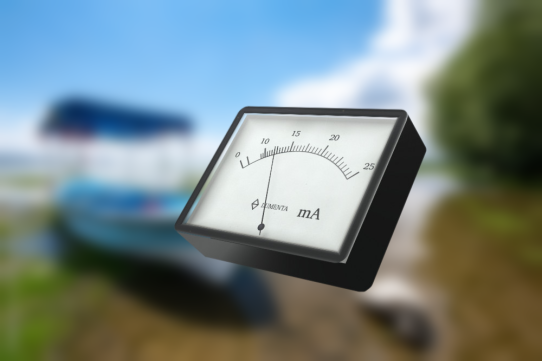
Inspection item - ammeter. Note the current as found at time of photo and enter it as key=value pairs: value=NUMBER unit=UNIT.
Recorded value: value=12.5 unit=mA
